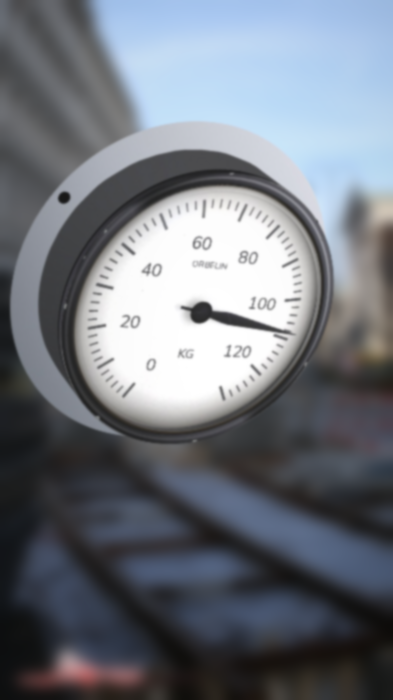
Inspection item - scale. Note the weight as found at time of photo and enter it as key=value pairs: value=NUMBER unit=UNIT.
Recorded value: value=108 unit=kg
